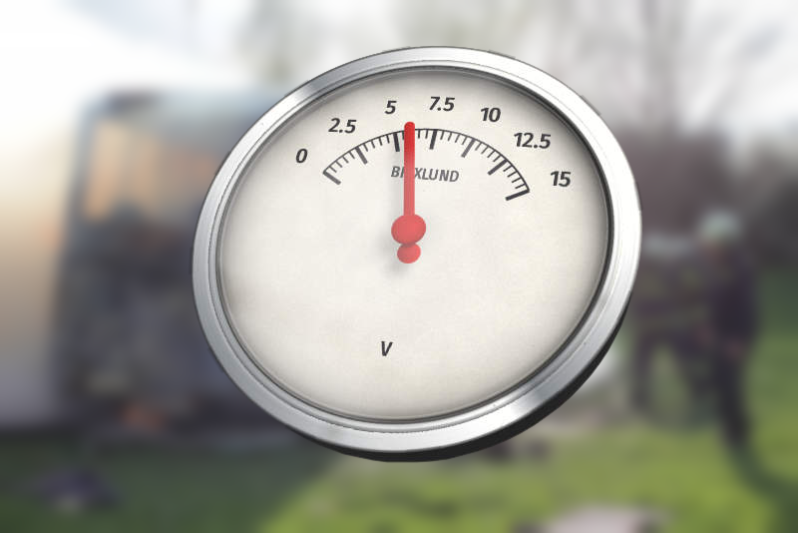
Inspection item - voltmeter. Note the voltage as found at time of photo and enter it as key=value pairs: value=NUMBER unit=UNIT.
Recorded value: value=6 unit=V
